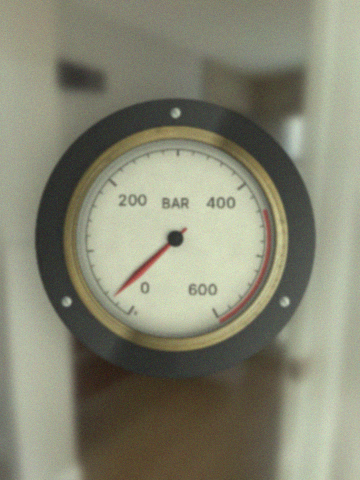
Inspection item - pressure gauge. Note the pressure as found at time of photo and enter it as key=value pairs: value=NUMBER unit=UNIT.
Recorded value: value=30 unit=bar
